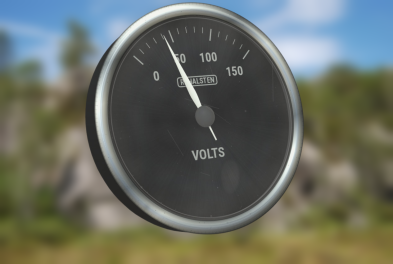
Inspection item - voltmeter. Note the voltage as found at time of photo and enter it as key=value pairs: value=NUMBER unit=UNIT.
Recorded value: value=40 unit=V
